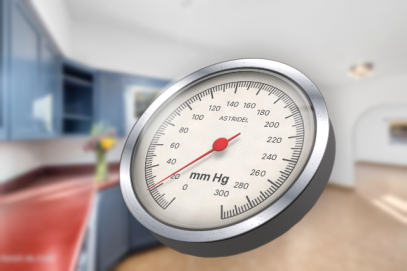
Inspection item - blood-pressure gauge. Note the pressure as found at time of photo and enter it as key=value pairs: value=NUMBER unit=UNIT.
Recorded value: value=20 unit=mmHg
